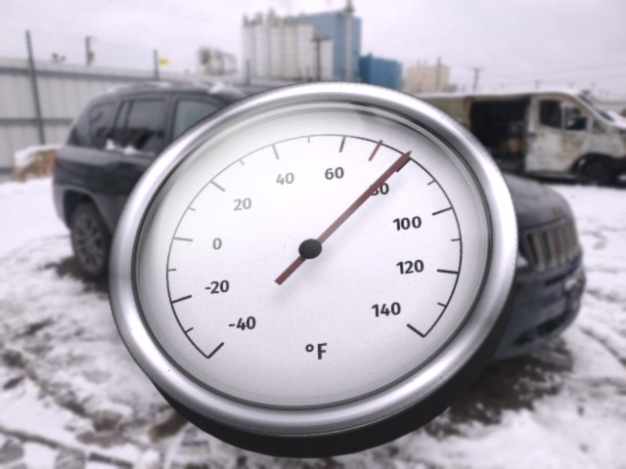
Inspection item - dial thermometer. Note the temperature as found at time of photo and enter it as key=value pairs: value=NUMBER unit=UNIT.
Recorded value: value=80 unit=°F
